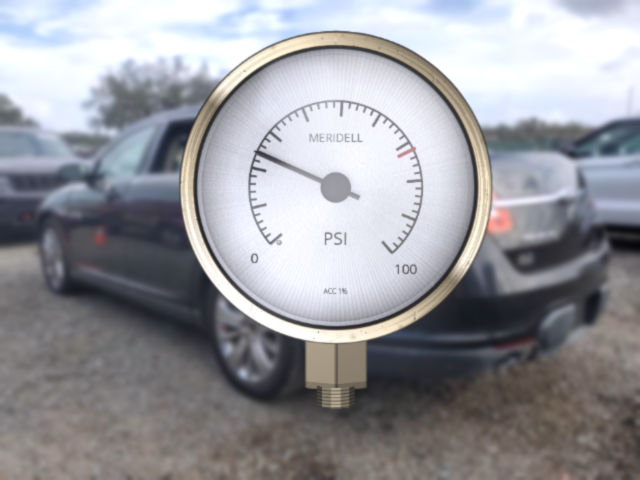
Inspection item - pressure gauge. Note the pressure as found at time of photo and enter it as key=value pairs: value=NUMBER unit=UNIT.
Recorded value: value=24 unit=psi
